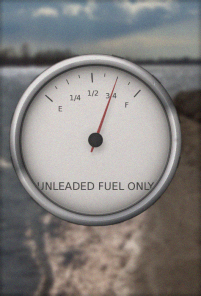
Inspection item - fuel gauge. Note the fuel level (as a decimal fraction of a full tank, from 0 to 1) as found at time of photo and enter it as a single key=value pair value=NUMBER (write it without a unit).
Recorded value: value=0.75
